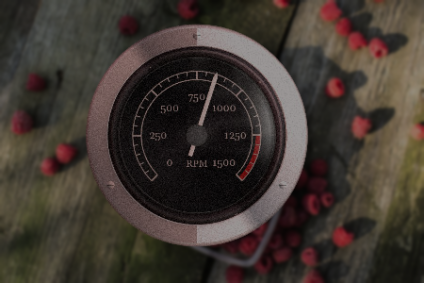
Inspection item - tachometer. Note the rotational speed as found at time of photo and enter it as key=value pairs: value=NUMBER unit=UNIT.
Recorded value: value=850 unit=rpm
